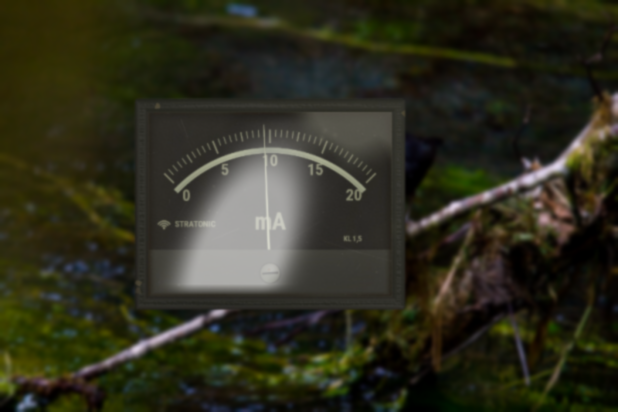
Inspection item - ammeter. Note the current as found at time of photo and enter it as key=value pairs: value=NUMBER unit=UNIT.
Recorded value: value=9.5 unit=mA
